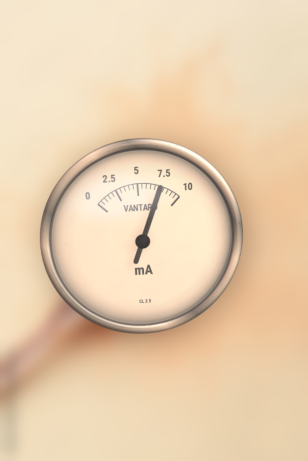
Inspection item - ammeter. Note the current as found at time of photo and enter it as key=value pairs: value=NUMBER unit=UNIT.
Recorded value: value=7.5 unit=mA
